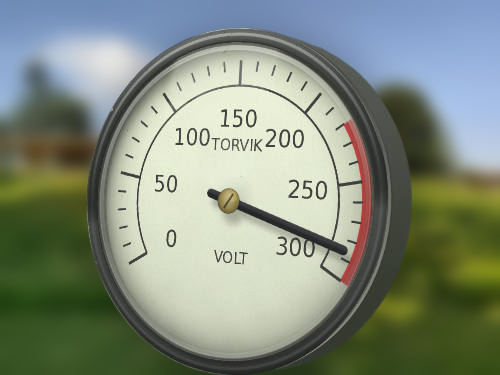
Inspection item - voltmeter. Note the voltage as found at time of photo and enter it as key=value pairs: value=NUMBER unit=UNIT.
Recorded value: value=285 unit=V
